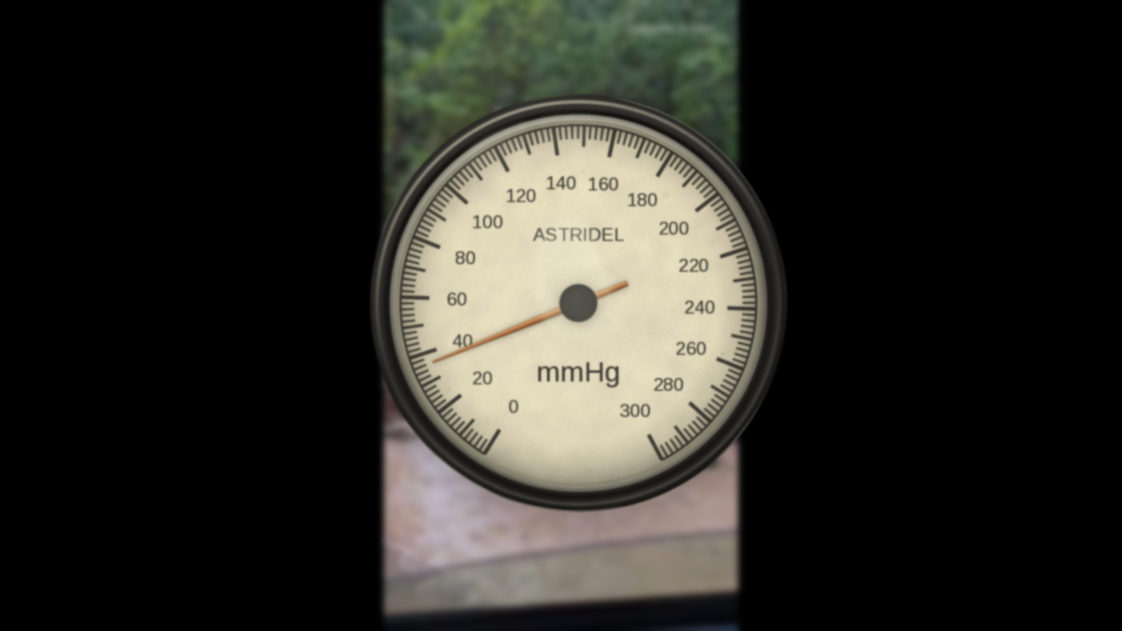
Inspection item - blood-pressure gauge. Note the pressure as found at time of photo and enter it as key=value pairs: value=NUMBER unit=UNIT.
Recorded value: value=36 unit=mmHg
